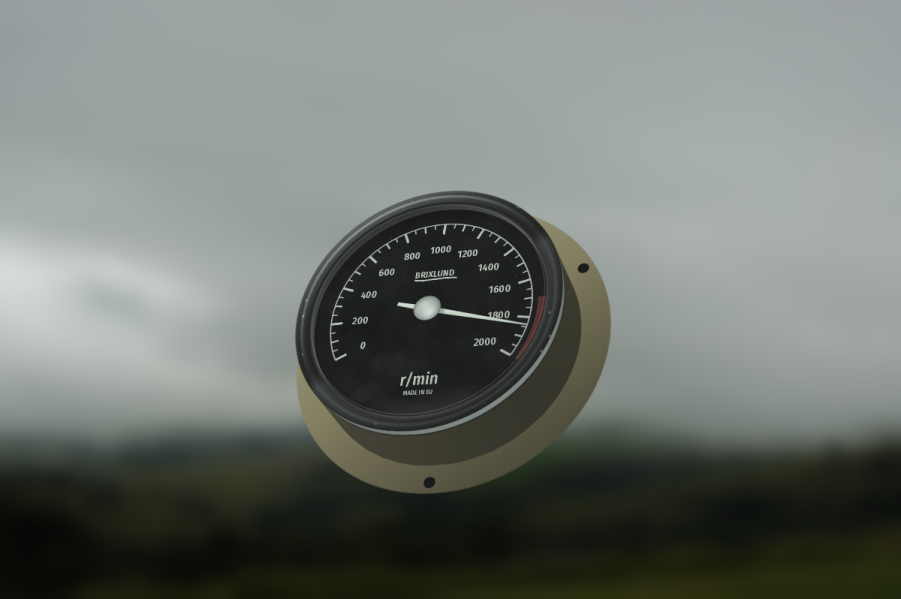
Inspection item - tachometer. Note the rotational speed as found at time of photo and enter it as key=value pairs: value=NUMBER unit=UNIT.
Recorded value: value=1850 unit=rpm
